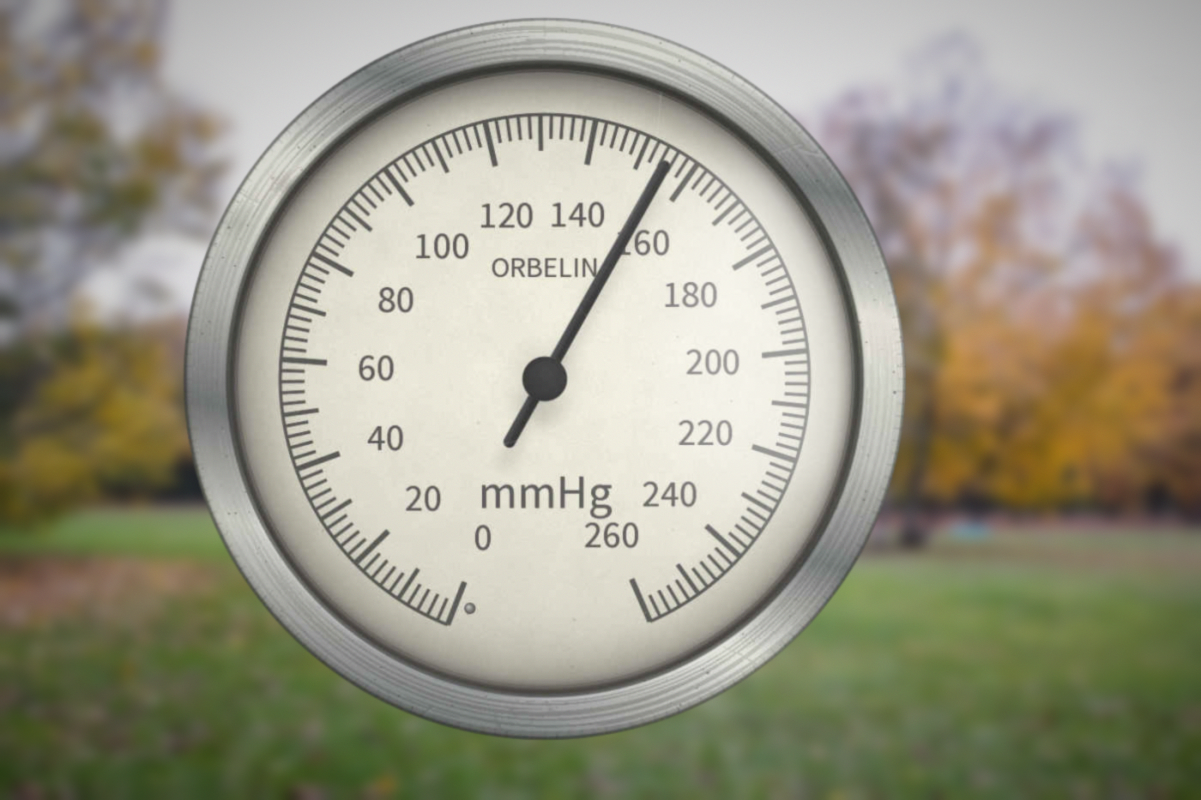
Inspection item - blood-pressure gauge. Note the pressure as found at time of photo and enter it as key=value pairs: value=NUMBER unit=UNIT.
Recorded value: value=155 unit=mmHg
